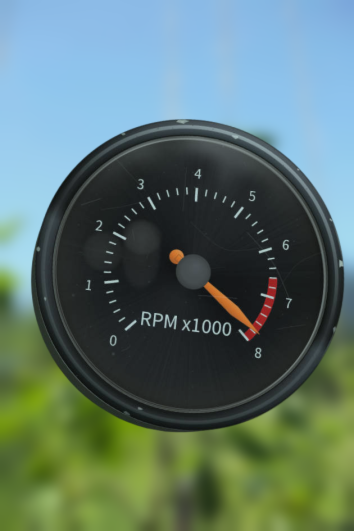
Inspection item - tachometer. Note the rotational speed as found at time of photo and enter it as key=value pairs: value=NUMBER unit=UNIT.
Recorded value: value=7800 unit=rpm
